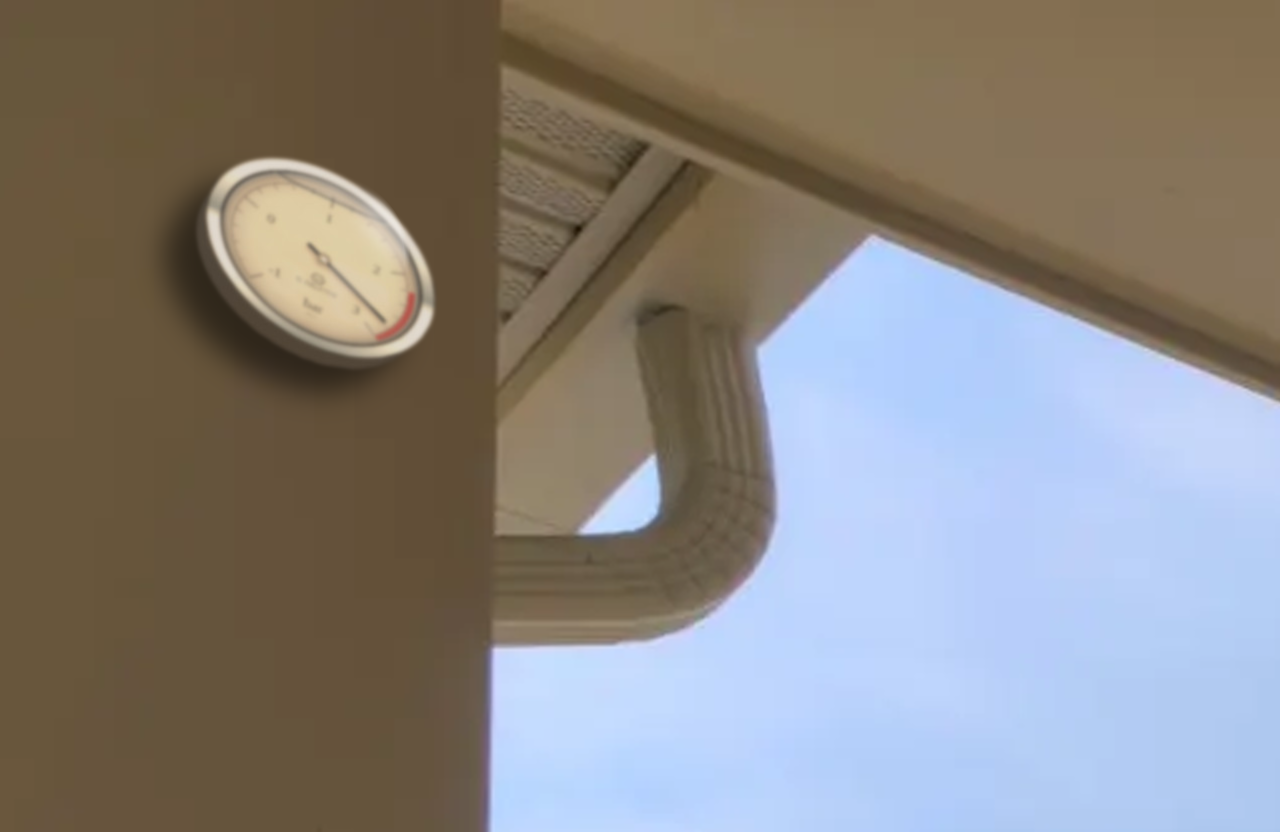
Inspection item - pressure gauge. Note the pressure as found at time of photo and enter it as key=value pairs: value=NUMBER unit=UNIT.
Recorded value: value=2.8 unit=bar
